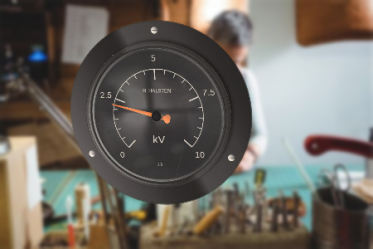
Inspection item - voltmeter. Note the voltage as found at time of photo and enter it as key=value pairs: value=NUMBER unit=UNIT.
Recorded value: value=2.25 unit=kV
